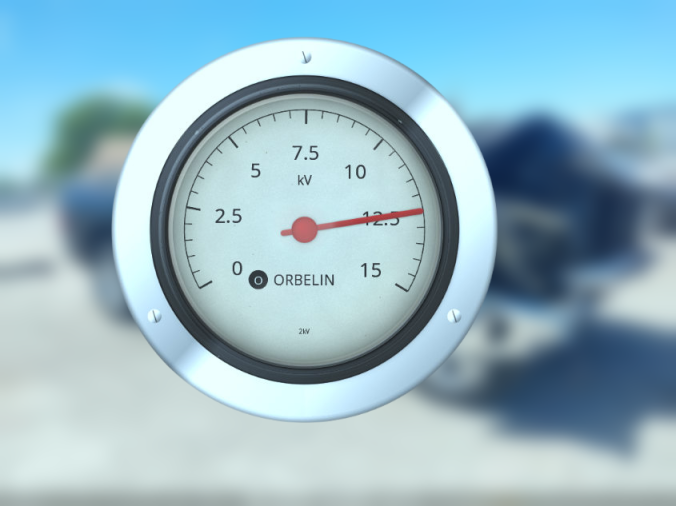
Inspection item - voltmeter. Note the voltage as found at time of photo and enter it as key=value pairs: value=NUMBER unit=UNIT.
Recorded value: value=12.5 unit=kV
